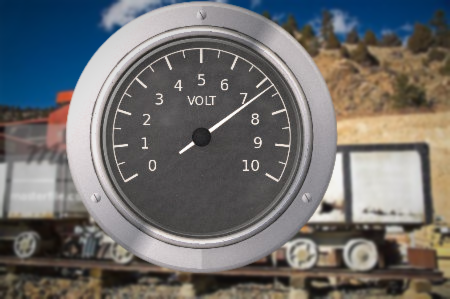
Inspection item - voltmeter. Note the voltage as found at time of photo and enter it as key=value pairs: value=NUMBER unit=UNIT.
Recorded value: value=7.25 unit=V
